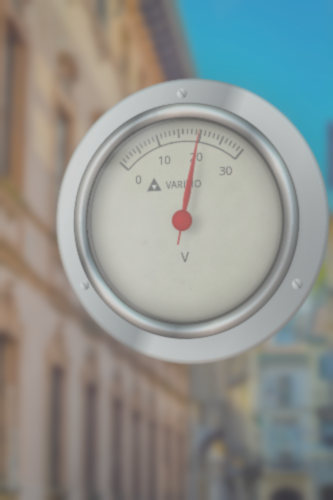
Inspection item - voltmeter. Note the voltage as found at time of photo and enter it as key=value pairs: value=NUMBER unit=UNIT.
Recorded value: value=20 unit=V
